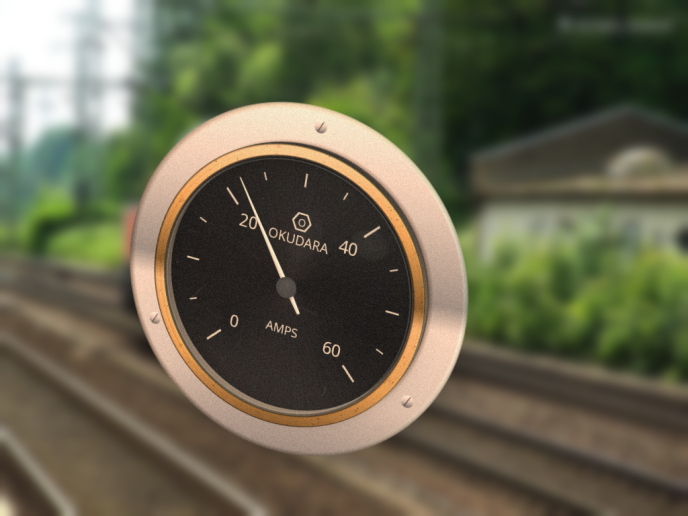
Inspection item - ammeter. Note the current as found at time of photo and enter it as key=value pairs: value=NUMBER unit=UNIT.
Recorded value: value=22.5 unit=A
